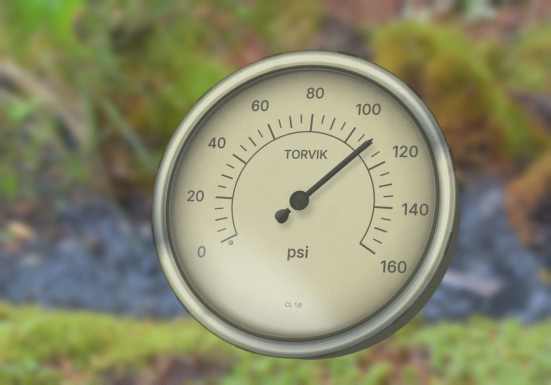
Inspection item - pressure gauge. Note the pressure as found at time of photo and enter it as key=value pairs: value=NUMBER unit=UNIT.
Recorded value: value=110 unit=psi
